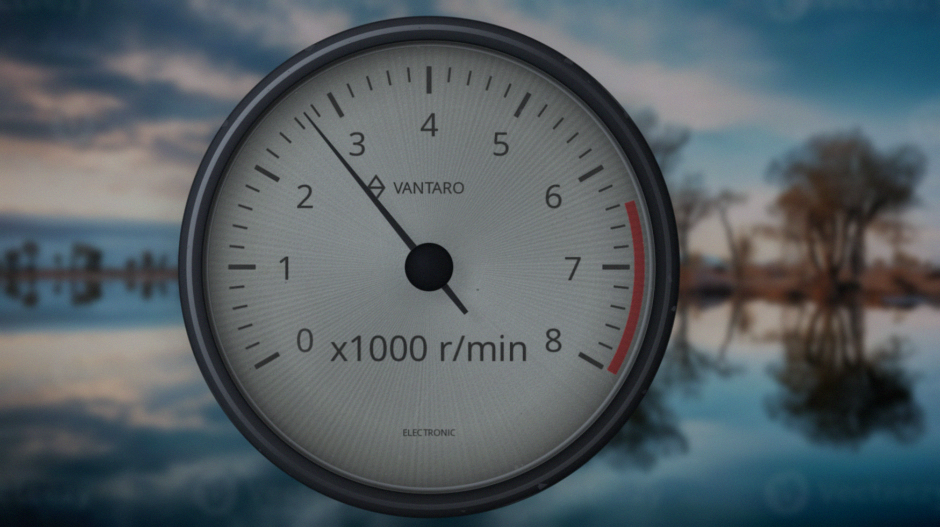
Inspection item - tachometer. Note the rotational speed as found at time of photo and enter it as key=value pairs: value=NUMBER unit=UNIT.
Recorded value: value=2700 unit=rpm
